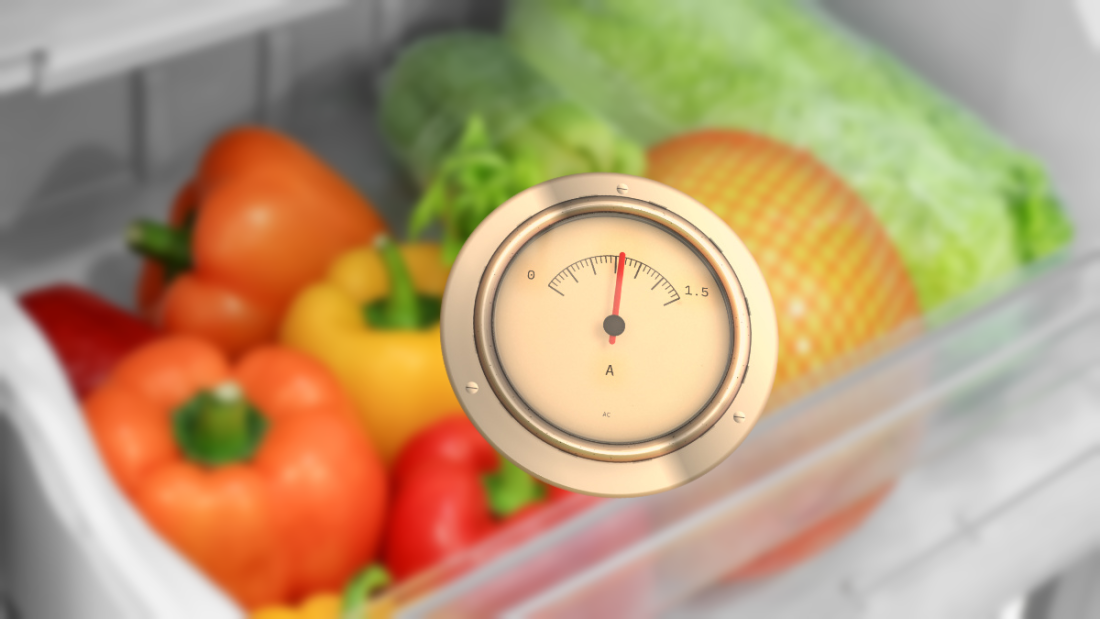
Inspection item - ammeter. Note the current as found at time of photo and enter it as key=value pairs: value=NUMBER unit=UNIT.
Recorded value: value=0.8 unit=A
